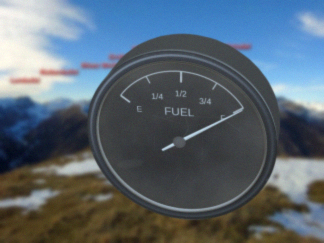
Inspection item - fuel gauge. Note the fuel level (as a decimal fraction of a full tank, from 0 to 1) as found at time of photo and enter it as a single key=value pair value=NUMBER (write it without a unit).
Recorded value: value=1
